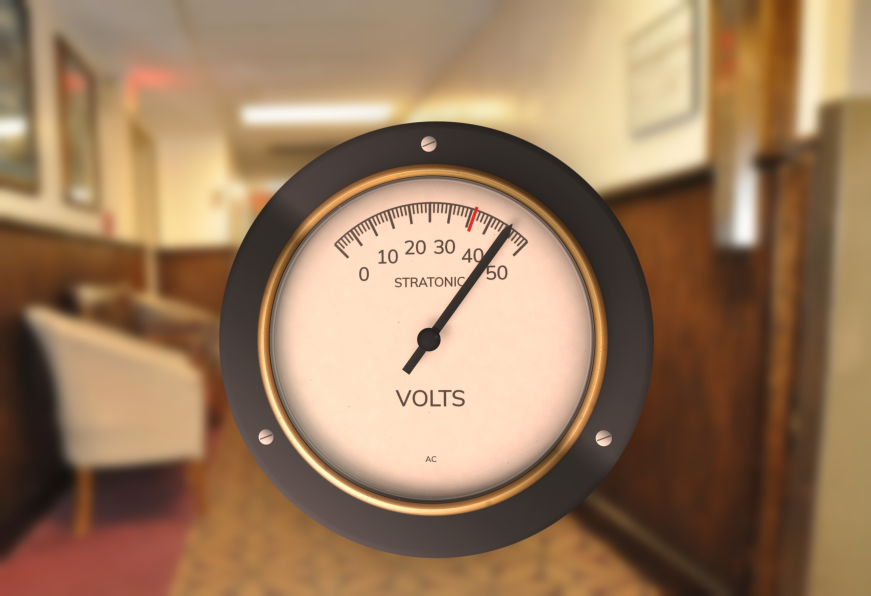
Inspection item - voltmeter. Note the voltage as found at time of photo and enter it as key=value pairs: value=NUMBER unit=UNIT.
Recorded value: value=45 unit=V
